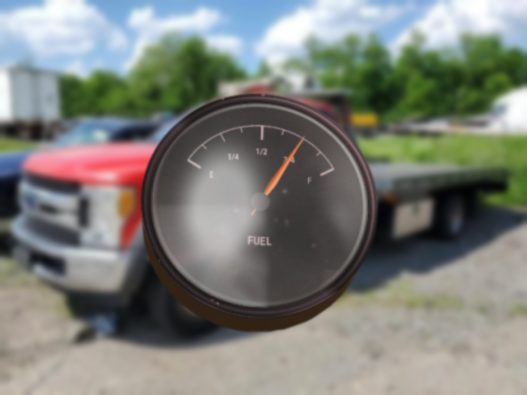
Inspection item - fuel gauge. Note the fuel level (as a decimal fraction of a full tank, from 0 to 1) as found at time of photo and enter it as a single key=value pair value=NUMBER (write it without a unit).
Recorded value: value=0.75
